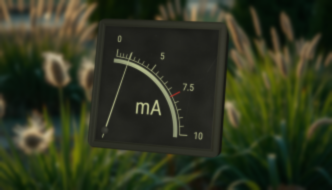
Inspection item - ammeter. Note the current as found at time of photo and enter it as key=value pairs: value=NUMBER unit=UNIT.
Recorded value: value=2.5 unit=mA
